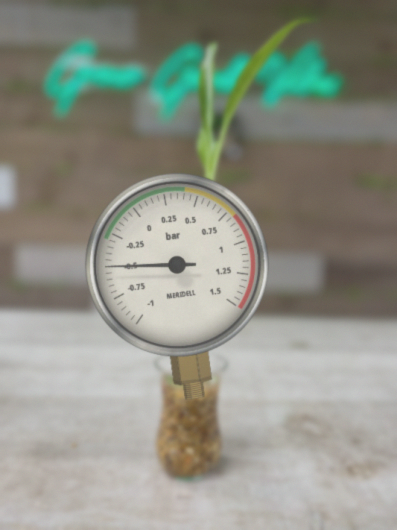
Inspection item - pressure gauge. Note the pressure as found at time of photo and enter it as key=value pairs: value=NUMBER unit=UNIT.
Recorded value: value=-0.5 unit=bar
